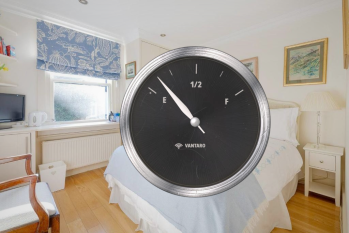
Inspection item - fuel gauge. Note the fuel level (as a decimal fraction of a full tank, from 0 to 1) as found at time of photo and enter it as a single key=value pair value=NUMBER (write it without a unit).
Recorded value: value=0.125
